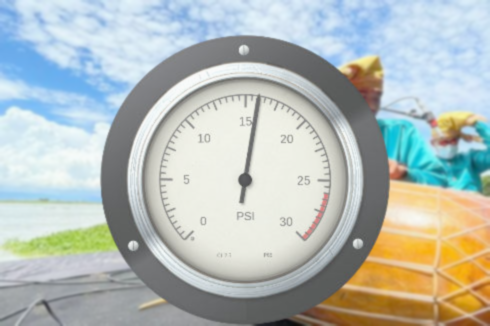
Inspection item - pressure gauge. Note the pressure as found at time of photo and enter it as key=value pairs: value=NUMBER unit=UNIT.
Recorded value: value=16 unit=psi
